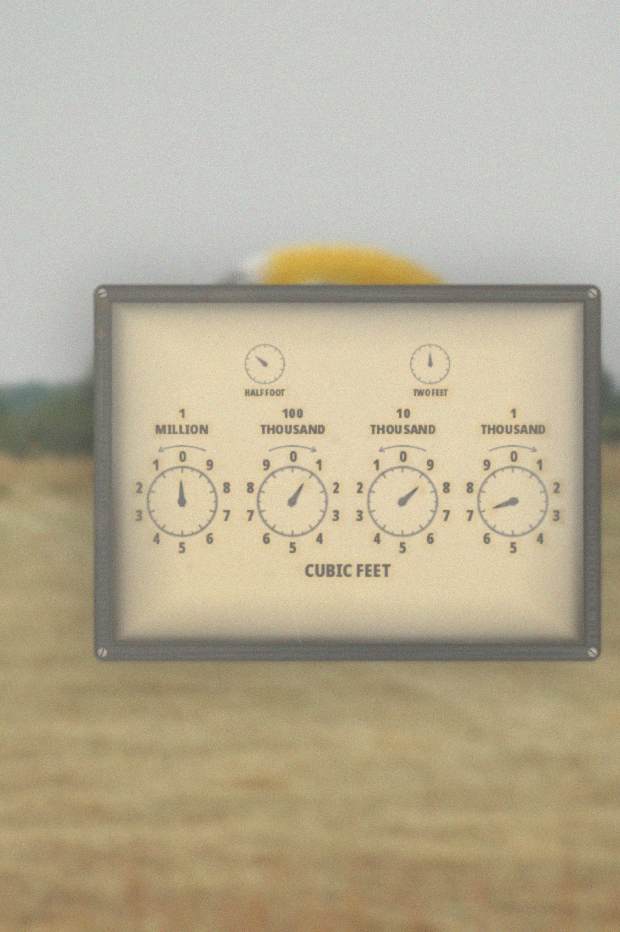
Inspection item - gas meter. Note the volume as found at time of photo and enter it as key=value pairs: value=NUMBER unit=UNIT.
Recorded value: value=8700 unit=ft³
